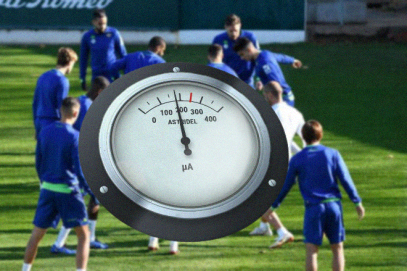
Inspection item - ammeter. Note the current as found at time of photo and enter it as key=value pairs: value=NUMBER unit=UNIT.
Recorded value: value=175 unit=µA
